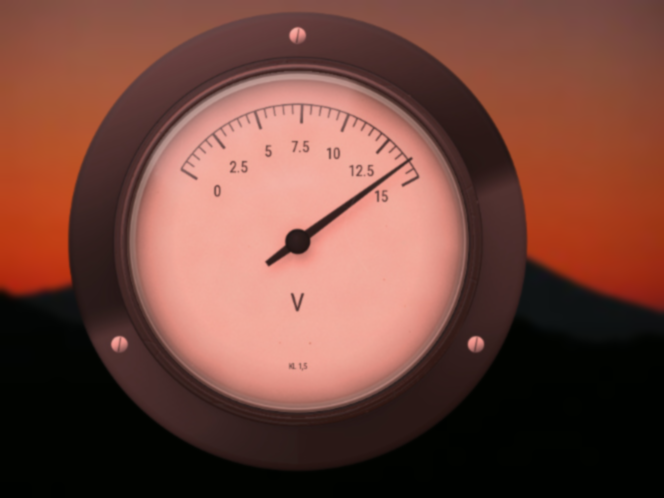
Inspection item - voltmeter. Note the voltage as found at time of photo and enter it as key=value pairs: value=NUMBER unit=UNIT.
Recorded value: value=14 unit=V
